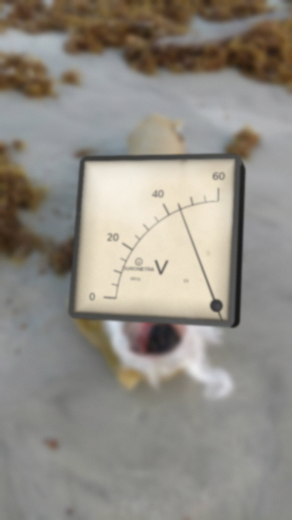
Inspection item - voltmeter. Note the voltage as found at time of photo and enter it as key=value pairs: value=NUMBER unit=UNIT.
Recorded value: value=45 unit=V
